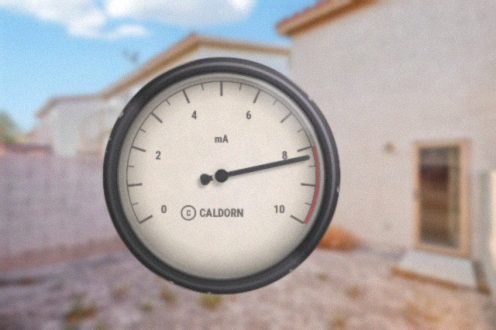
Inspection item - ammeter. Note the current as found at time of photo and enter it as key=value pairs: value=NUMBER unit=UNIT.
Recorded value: value=8.25 unit=mA
